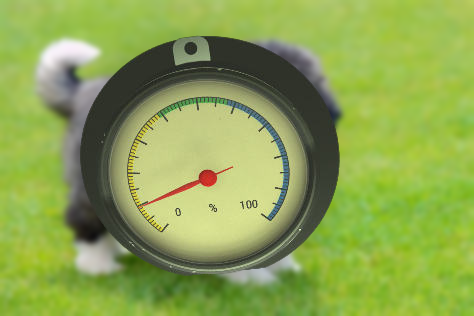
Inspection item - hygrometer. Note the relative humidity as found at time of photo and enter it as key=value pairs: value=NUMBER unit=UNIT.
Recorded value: value=10 unit=%
